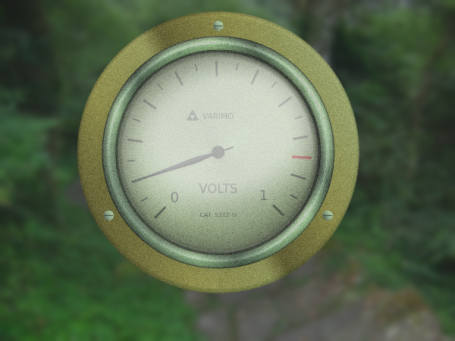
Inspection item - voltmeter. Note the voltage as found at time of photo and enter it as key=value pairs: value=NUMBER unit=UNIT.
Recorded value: value=0.1 unit=V
